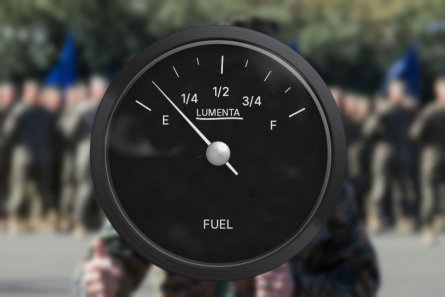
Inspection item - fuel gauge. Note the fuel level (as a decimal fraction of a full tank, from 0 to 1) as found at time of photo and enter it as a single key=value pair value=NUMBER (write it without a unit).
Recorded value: value=0.125
